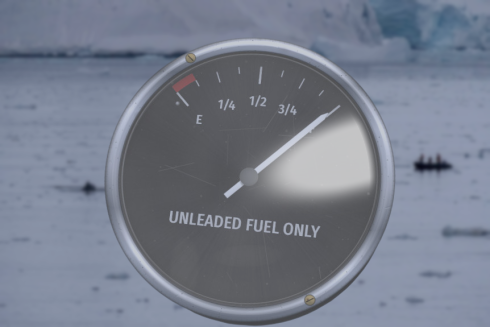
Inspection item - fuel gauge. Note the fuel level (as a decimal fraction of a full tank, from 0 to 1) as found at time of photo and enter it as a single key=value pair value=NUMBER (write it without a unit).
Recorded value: value=1
